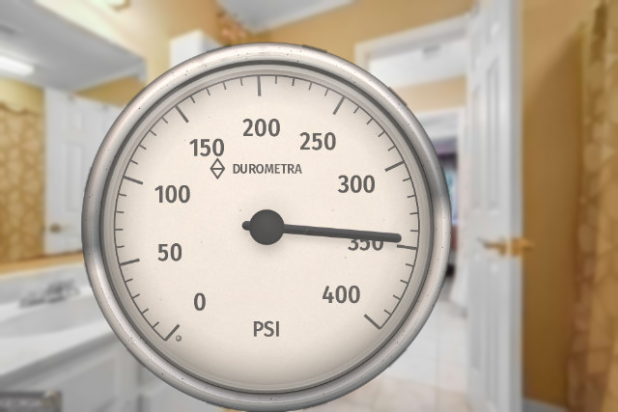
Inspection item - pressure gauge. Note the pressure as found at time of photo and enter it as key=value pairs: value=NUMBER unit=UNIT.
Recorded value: value=345 unit=psi
